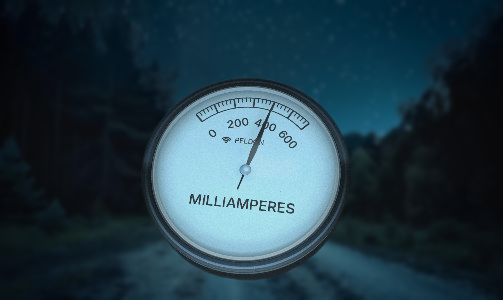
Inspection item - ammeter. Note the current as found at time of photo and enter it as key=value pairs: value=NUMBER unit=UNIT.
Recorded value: value=400 unit=mA
